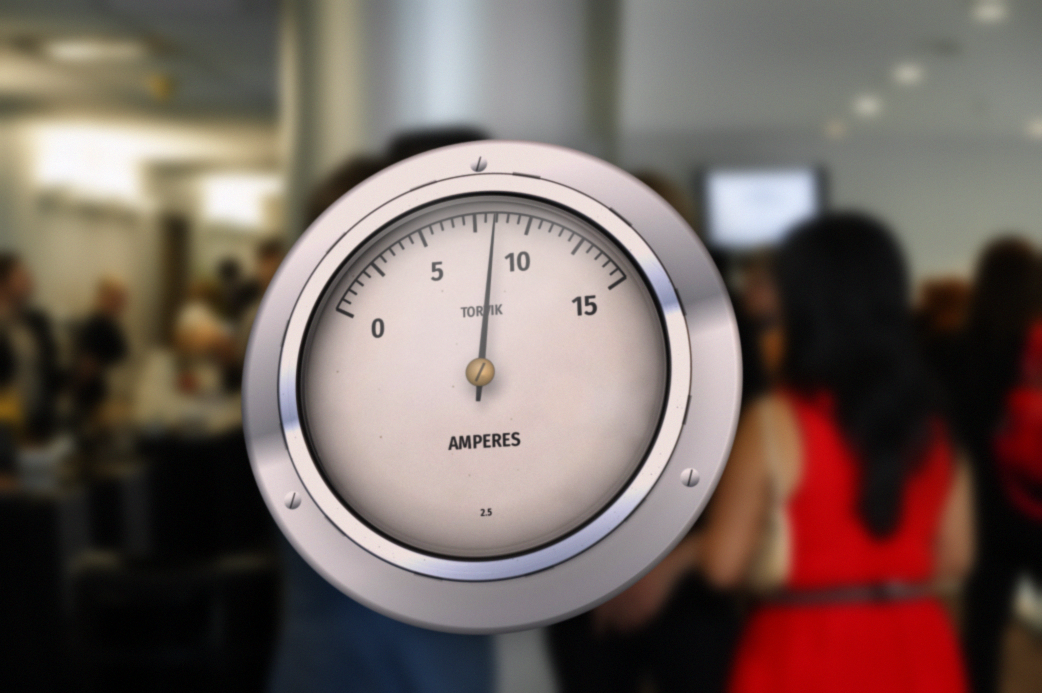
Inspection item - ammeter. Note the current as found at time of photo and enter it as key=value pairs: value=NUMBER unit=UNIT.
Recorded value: value=8.5 unit=A
